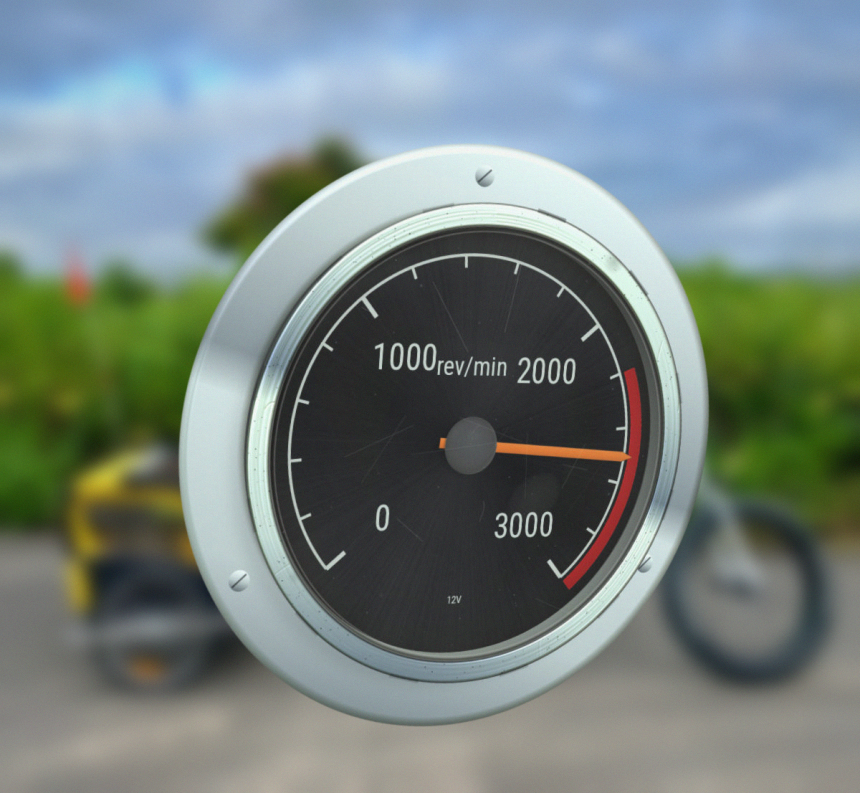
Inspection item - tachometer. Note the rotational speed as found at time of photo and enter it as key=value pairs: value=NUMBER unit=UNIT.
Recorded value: value=2500 unit=rpm
